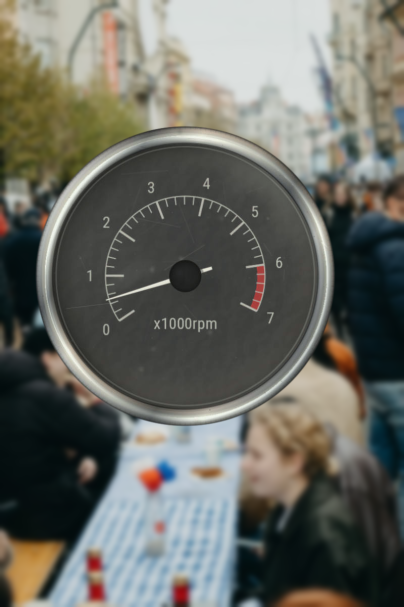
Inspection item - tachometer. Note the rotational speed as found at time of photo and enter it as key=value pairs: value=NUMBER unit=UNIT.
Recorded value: value=500 unit=rpm
